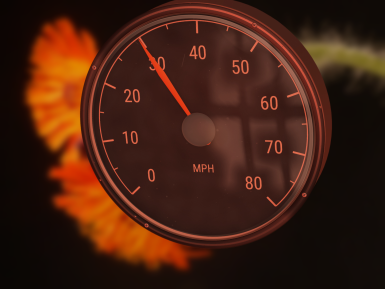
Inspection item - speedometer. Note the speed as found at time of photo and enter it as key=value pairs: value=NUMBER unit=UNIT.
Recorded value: value=30 unit=mph
